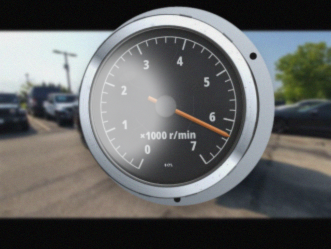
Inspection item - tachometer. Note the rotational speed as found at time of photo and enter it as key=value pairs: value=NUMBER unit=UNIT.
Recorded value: value=6300 unit=rpm
